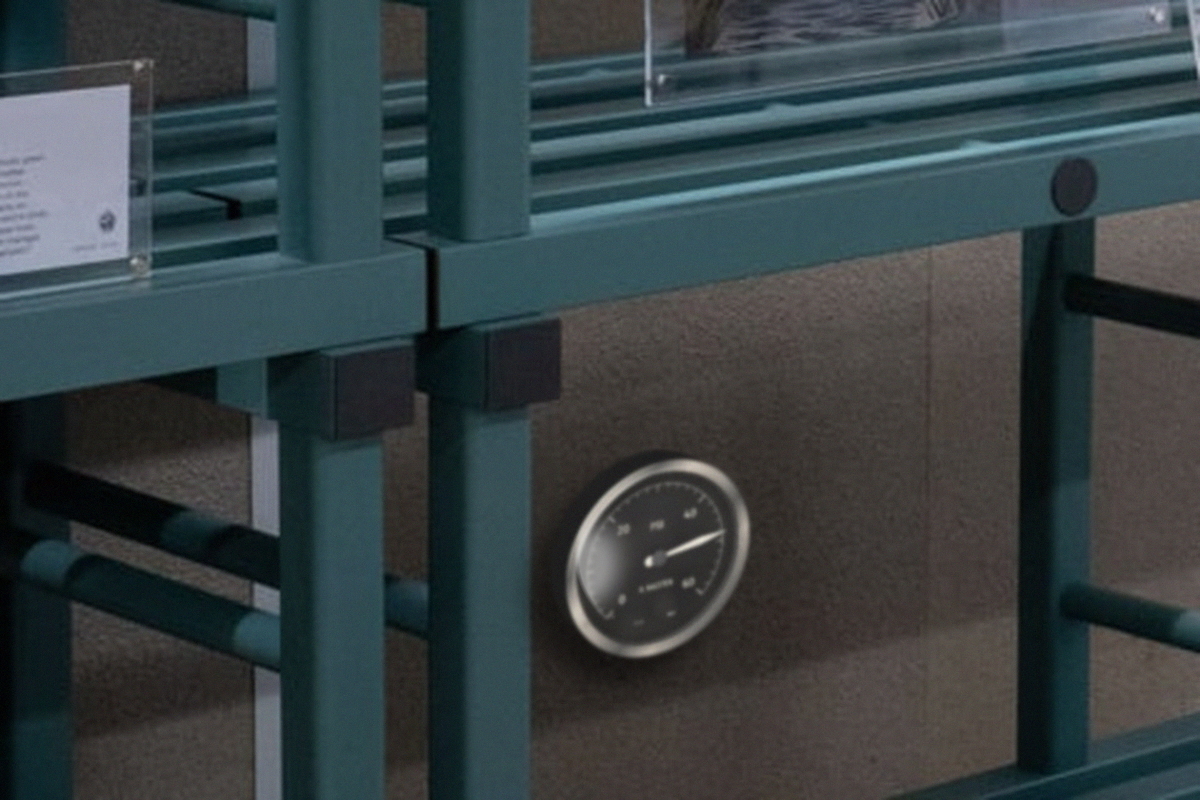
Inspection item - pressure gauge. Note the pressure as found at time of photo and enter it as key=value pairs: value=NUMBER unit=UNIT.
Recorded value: value=48 unit=psi
